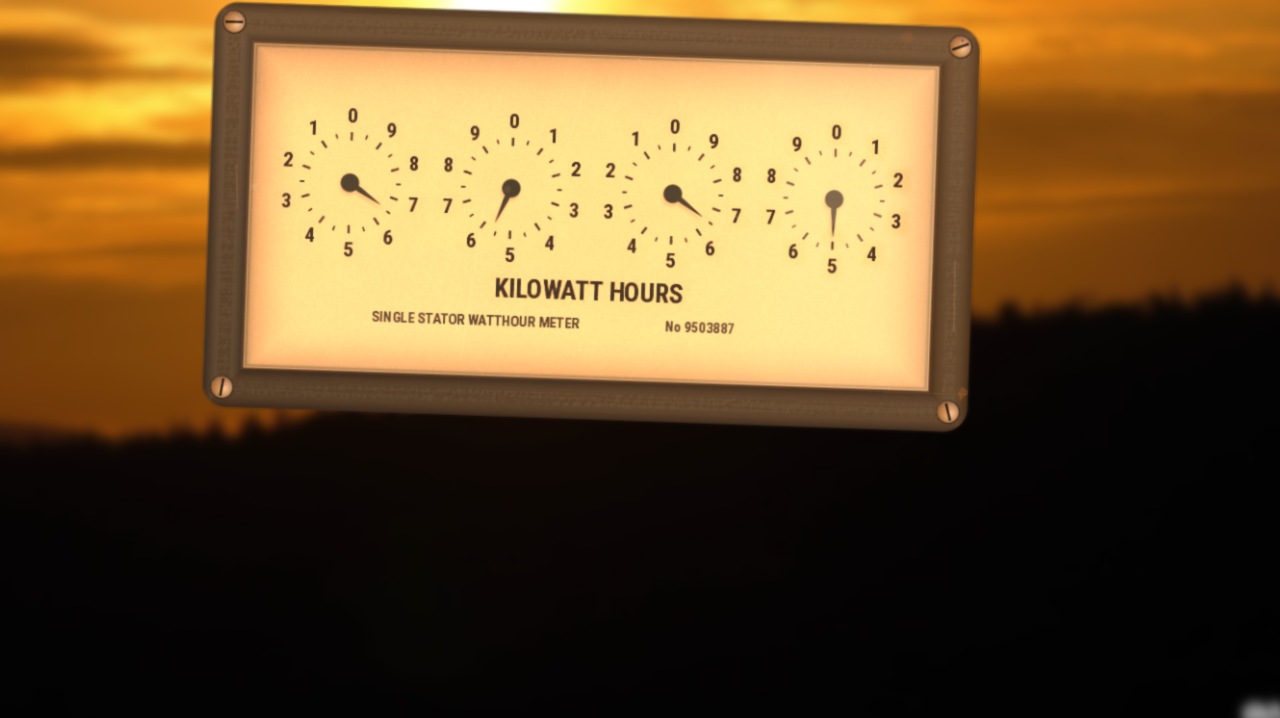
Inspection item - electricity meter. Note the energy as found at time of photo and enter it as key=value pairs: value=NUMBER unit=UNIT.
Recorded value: value=6565 unit=kWh
